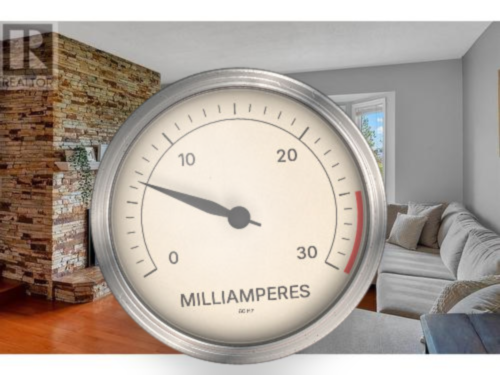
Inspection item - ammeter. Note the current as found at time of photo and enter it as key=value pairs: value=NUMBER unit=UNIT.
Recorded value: value=6.5 unit=mA
